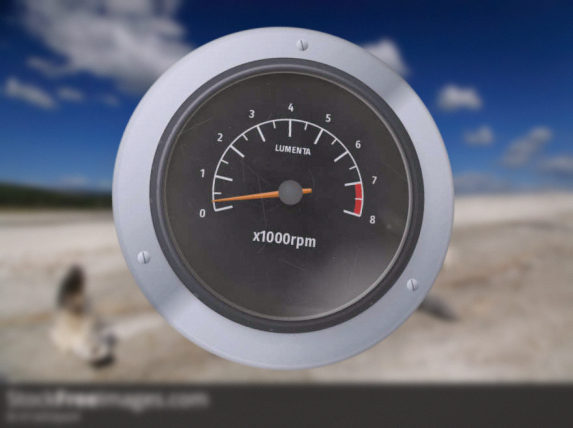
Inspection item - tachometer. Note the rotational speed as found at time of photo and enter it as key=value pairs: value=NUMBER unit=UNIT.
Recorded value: value=250 unit=rpm
